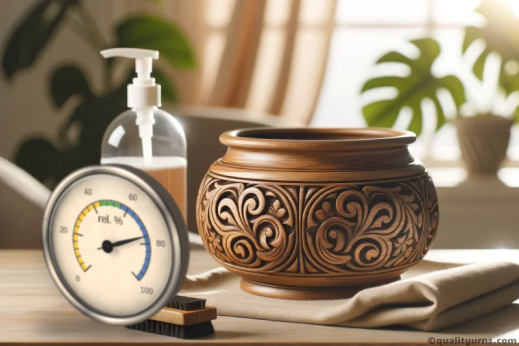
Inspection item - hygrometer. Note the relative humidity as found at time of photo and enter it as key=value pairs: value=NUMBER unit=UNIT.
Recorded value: value=76 unit=%
